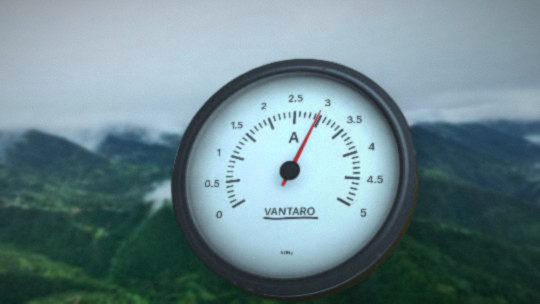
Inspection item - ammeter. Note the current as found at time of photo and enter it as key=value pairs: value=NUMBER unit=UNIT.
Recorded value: value=3 unit=A
